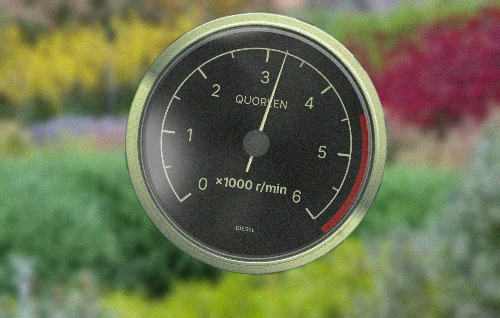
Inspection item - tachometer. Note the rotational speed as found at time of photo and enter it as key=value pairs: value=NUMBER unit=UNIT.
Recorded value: value=3250 unit=rpm
